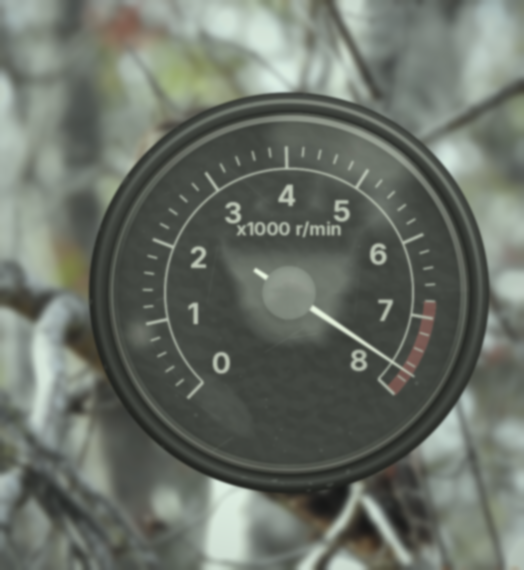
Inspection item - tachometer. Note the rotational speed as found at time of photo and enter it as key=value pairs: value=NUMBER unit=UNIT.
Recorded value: value=7700 unit=rpm
